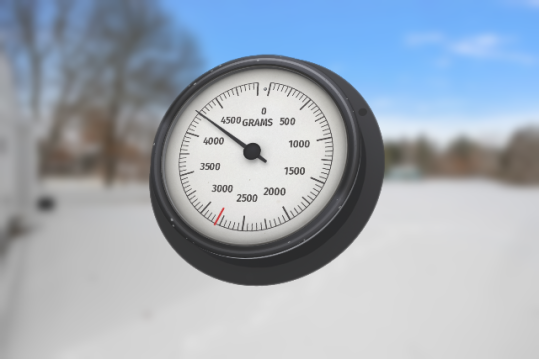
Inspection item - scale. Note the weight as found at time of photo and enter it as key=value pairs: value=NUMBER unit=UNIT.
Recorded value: value=4250 unit=g
